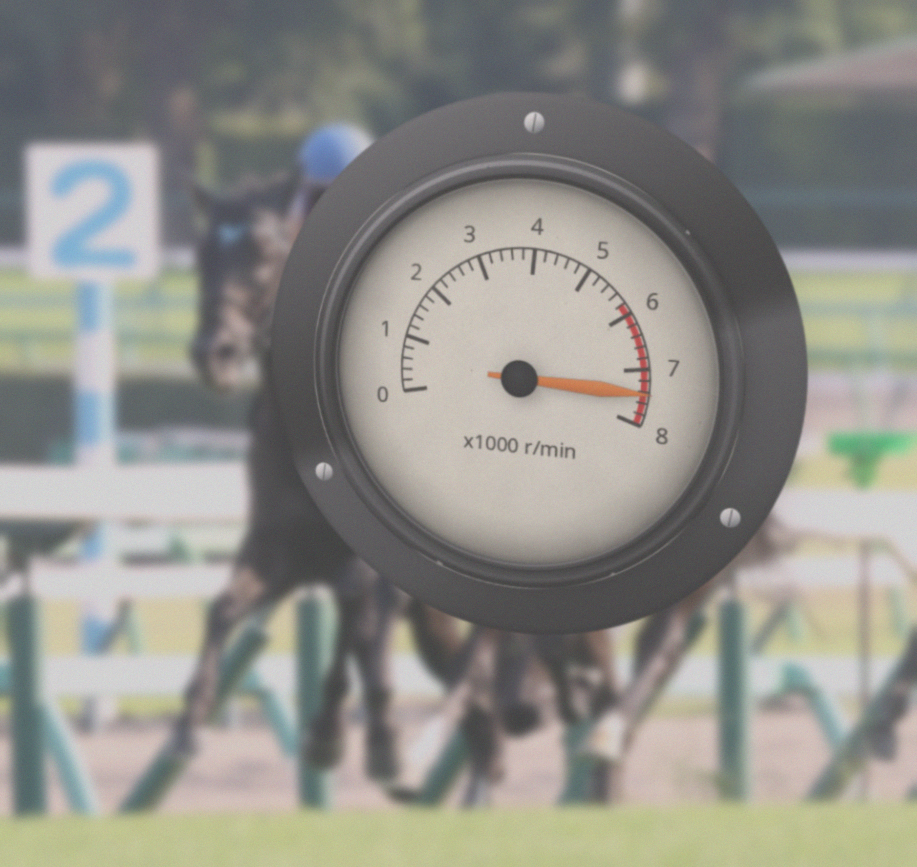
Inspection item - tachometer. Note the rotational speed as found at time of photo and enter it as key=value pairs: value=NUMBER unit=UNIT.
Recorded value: value=7400 unit=rpm
